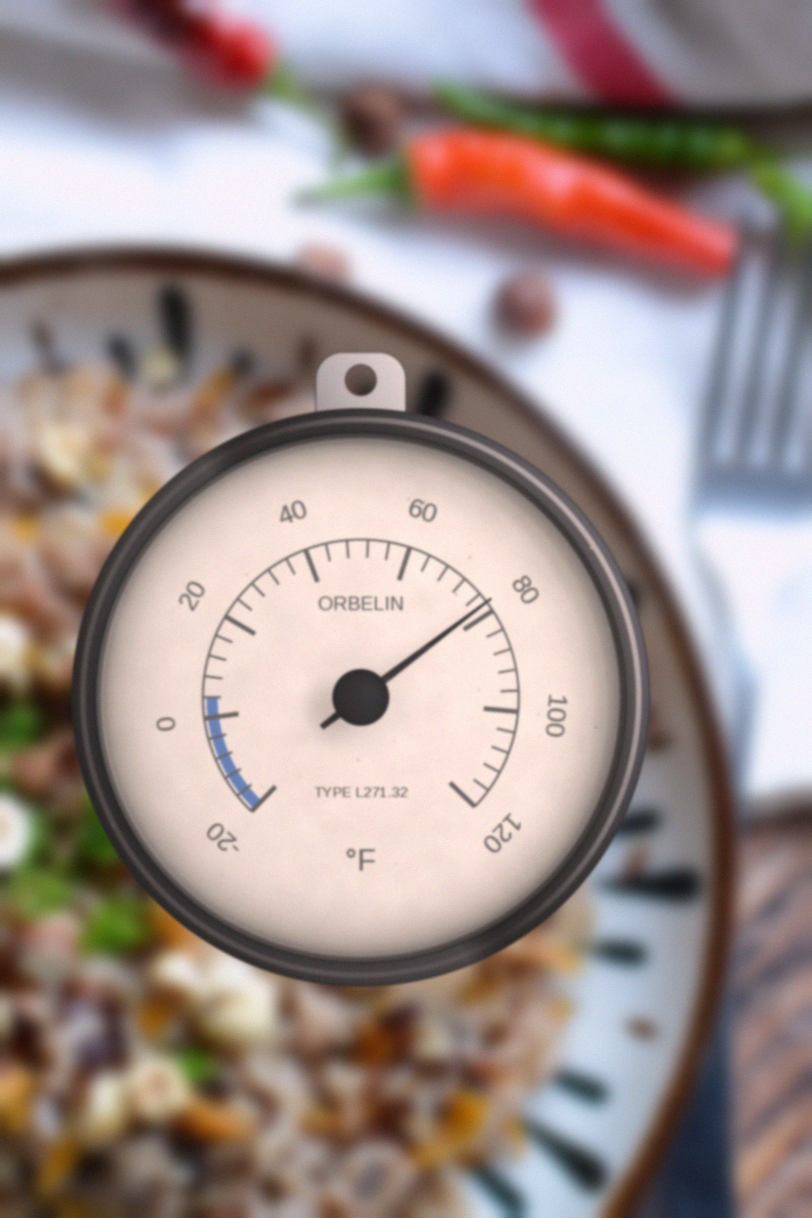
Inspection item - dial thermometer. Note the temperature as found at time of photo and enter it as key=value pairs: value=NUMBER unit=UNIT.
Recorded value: value=78 unit=°F
